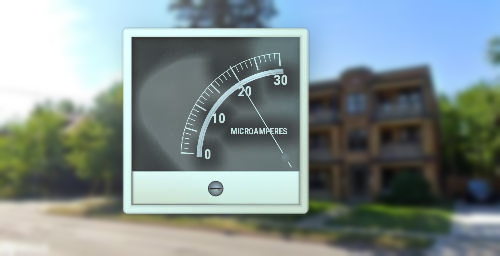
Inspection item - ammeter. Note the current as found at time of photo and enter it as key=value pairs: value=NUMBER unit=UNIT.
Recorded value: value=20 unit=µA
